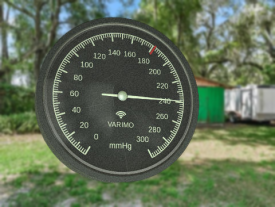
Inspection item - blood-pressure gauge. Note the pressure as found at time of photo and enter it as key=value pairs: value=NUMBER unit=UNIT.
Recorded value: value=240 unit=mmHg
